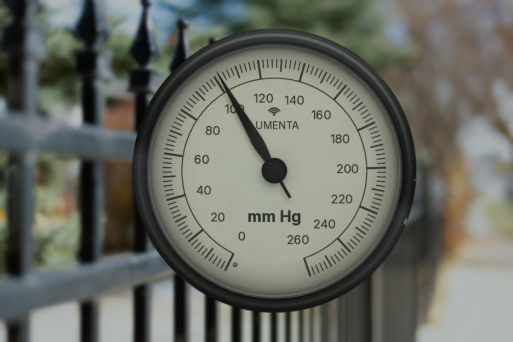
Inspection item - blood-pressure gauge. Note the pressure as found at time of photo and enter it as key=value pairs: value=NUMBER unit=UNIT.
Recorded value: value=102 unit=mmHg
